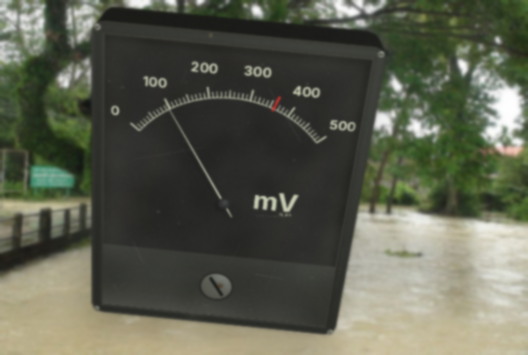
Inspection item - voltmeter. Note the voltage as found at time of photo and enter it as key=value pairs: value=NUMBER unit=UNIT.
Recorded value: value=100 unit=mV
